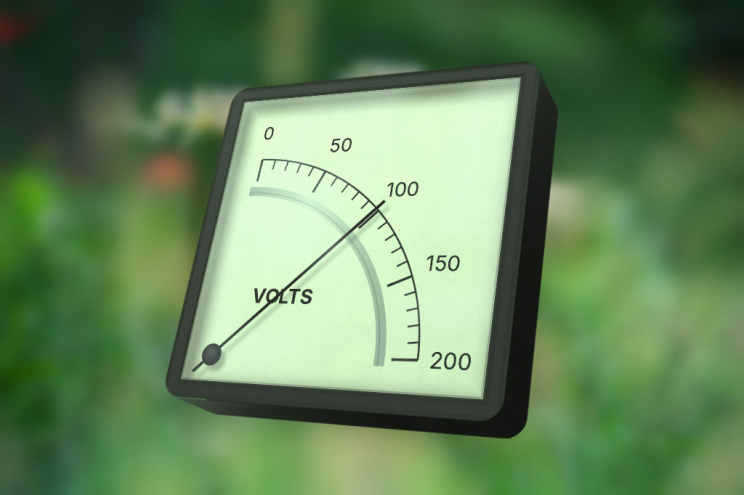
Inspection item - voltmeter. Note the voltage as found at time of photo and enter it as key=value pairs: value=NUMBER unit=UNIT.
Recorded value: value=100 unit=V
